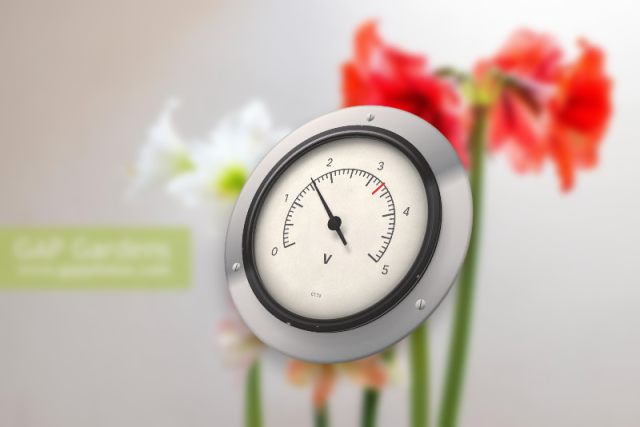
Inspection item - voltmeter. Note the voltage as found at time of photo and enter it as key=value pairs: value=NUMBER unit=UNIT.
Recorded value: value=1.6 unit=V
